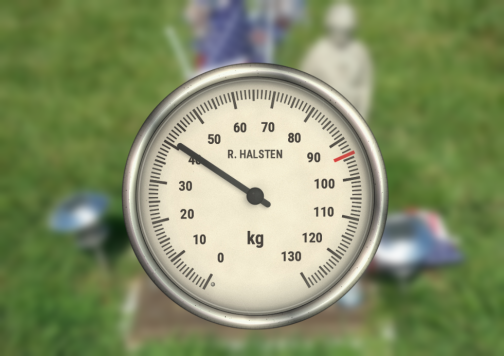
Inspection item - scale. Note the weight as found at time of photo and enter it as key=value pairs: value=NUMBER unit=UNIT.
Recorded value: value=41 unit=kg
